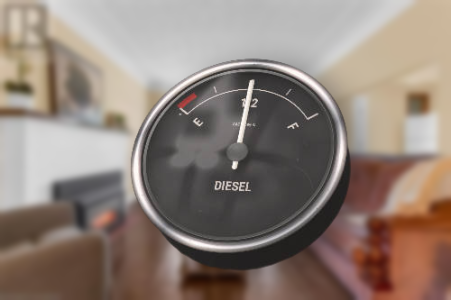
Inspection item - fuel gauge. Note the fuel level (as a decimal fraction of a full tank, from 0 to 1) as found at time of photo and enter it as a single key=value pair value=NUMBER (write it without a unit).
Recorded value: value=0.5
